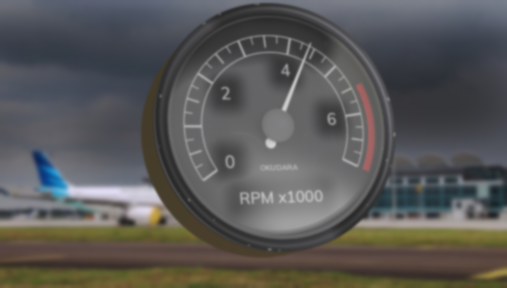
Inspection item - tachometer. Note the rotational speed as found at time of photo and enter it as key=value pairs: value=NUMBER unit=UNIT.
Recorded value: value=4375 unit=rpm
